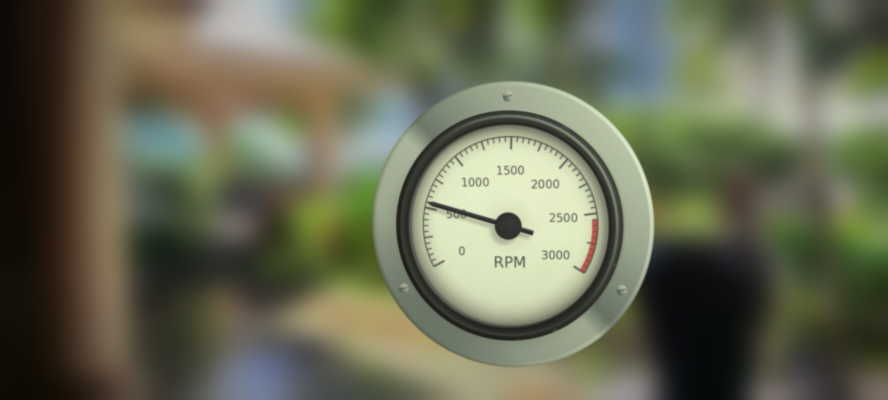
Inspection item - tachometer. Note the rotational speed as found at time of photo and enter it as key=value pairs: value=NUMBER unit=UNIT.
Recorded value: value=550 unit=rpm
